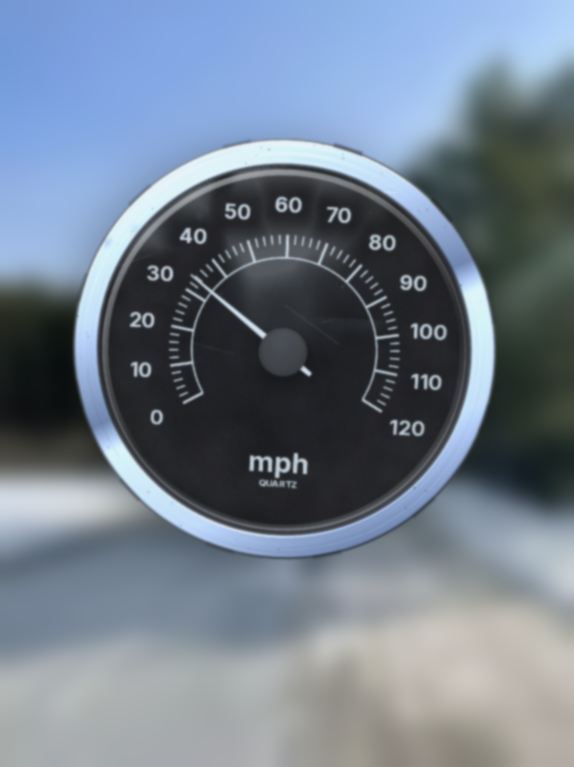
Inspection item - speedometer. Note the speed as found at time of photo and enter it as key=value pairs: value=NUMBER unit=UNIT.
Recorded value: value=34 unit=mph
